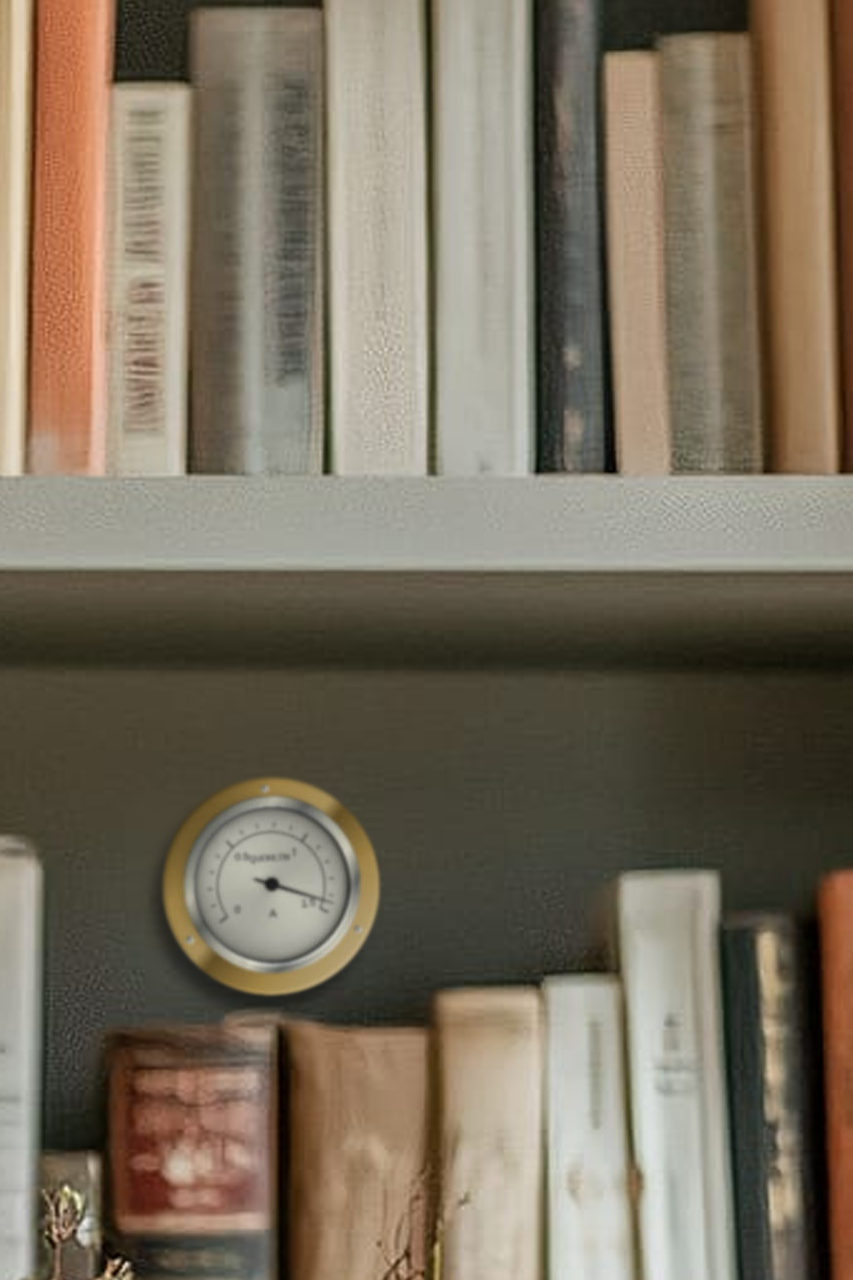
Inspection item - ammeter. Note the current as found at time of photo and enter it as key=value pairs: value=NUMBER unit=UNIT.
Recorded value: value=1.45 unit=A
